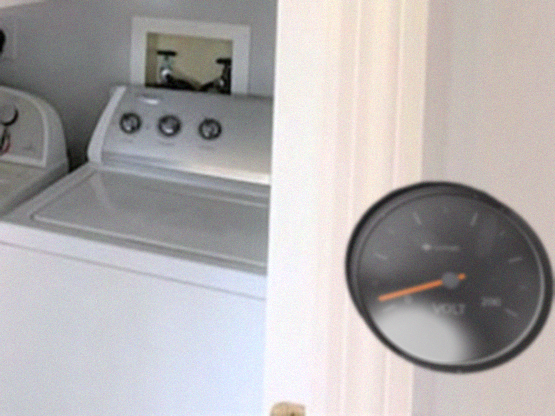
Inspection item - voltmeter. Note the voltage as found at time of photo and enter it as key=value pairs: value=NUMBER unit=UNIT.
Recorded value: value=10 unit=V
